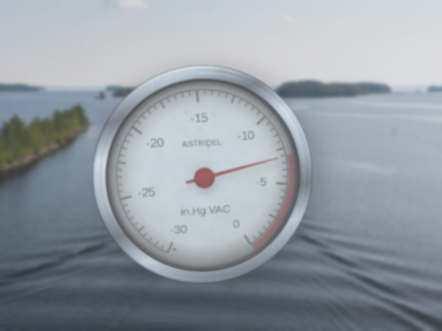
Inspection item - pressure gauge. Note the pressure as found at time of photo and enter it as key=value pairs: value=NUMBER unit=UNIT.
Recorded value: value=-7 unit=inHg
